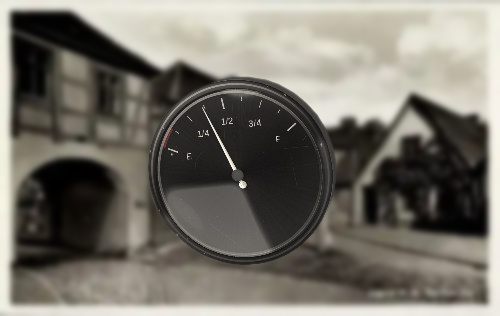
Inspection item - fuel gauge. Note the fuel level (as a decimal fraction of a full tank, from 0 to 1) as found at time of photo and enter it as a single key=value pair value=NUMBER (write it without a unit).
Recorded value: value=0.375
